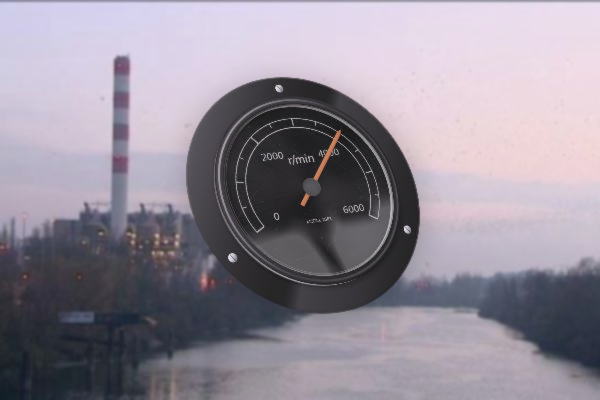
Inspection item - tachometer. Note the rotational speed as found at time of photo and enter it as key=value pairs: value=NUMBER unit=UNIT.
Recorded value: value=4000 unit=rpm
